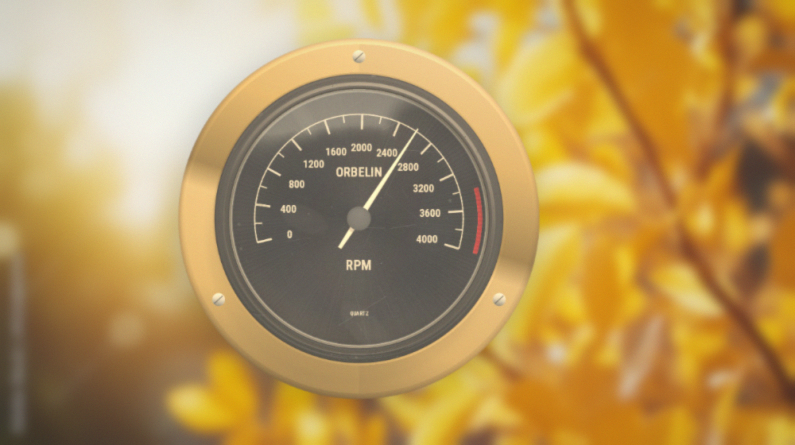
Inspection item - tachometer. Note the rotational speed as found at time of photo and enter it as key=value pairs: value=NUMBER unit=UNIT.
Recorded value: value=2600 unit=rpm
